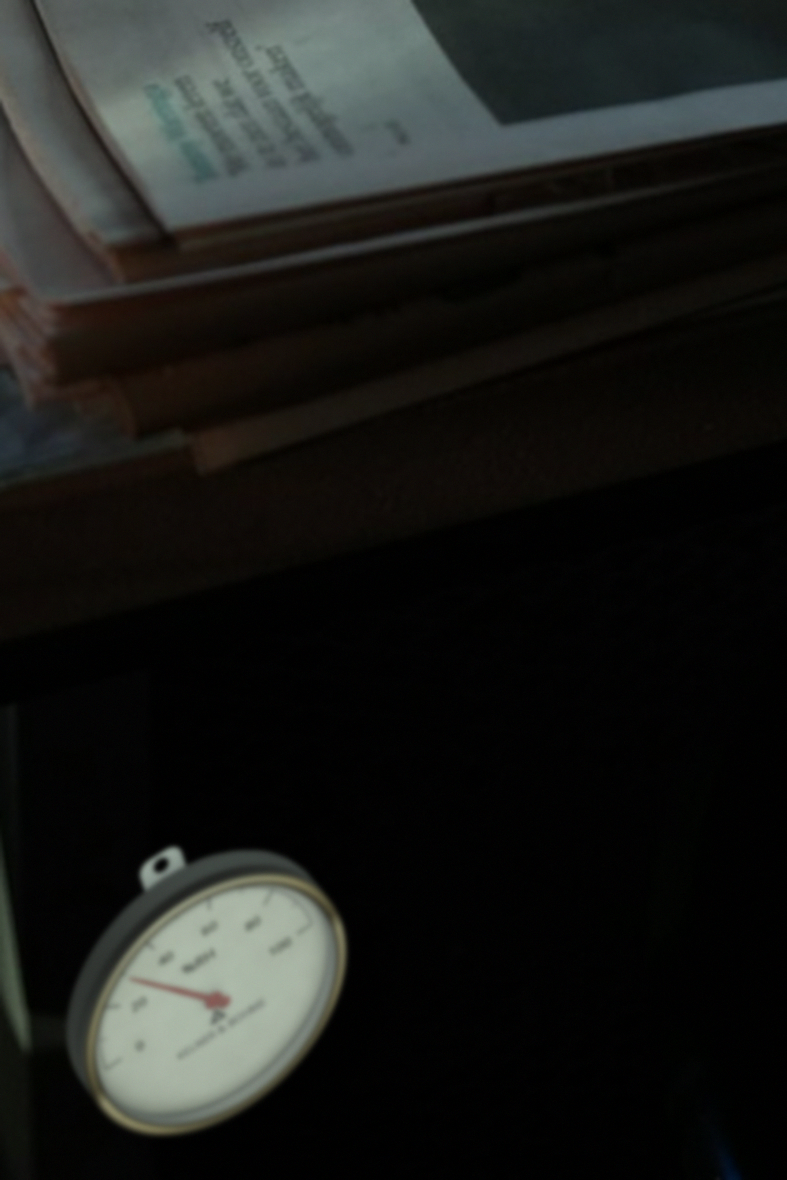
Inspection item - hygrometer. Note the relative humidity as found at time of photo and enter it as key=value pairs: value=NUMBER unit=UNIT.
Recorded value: value=30 unit=%
